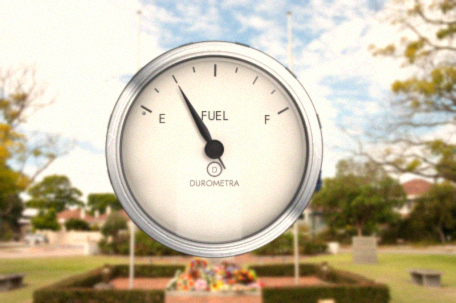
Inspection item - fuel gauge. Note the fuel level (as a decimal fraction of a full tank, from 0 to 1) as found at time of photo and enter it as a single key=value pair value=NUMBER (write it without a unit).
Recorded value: value=0.25
